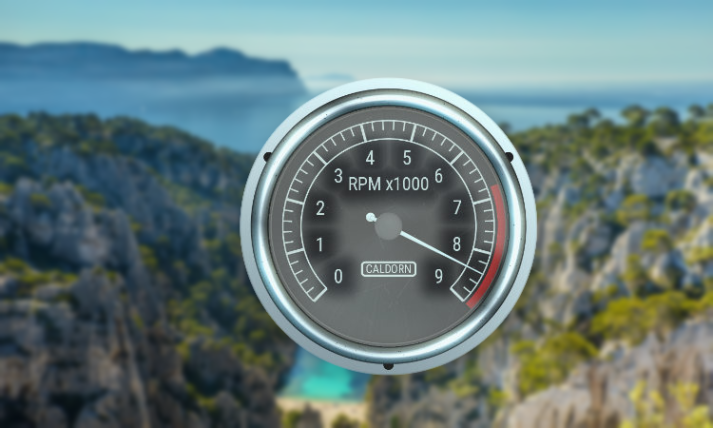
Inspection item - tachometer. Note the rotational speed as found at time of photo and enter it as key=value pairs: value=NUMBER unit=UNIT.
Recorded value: value=8400 unit=rpm
